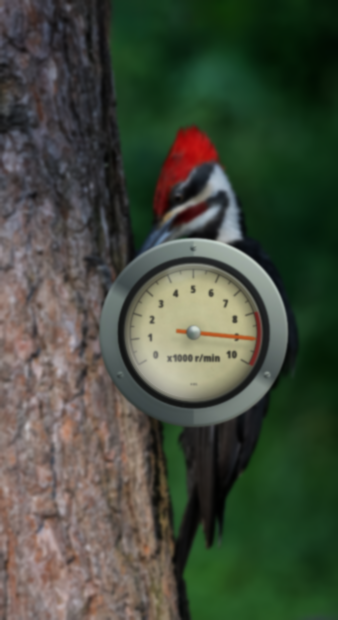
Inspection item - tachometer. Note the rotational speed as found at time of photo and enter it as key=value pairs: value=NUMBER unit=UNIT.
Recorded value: value=9000 unit=rpm
